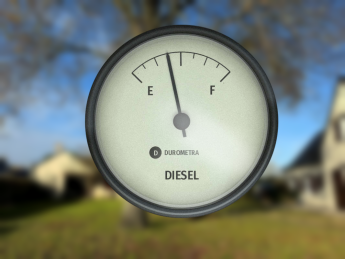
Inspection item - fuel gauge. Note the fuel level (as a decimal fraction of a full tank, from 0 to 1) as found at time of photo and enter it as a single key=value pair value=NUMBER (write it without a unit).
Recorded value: value=0.375
